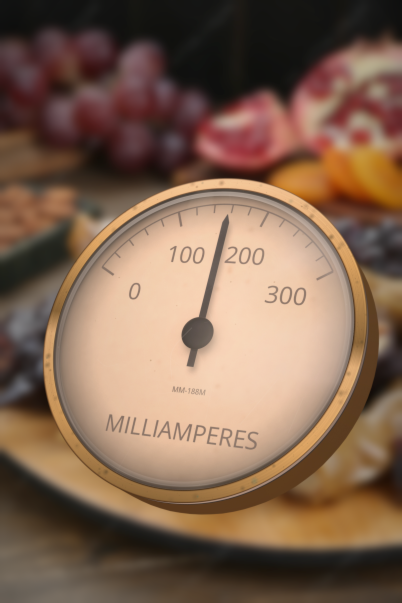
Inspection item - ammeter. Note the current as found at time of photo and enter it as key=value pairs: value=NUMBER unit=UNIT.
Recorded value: value=160 unit=mA
